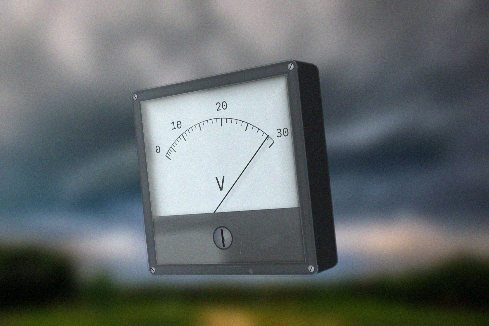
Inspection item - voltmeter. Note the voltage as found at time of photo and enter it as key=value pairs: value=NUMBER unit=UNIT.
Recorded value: value=29 unit=V
